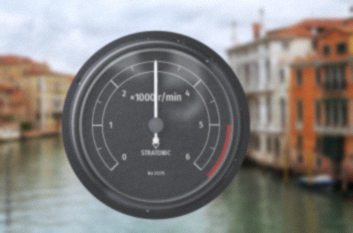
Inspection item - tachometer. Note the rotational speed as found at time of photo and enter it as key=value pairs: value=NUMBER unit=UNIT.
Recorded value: value=3000 unit=rpm
